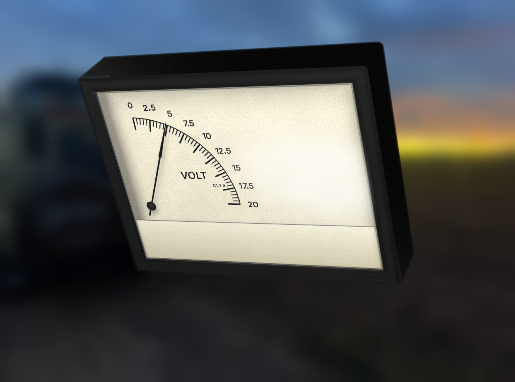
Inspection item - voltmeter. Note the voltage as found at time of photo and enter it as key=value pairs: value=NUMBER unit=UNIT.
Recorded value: value=5 unit=V
